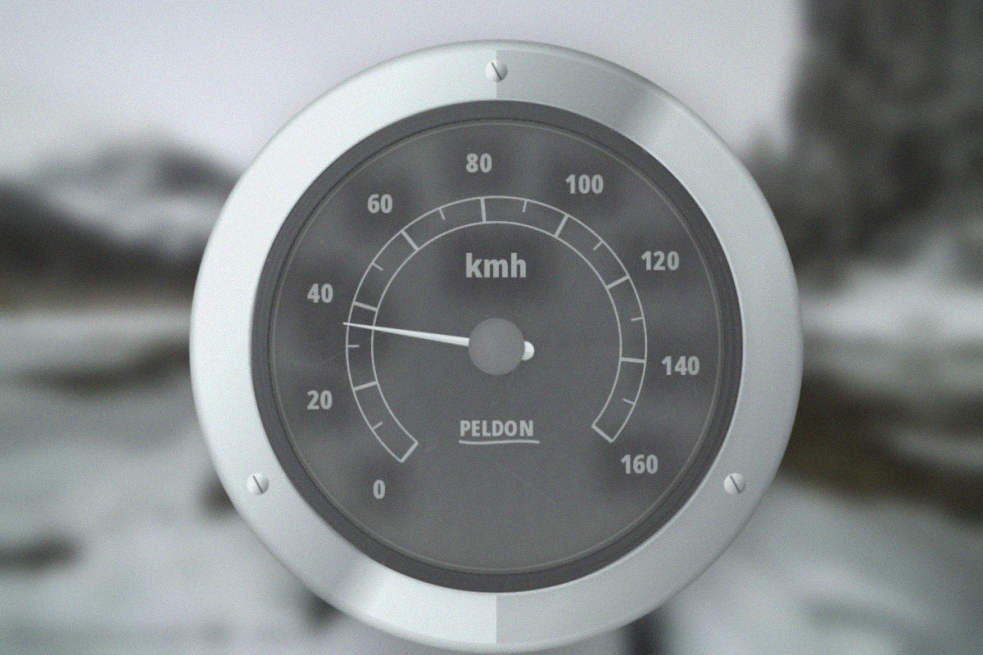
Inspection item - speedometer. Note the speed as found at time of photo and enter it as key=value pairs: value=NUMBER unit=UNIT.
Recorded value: value=35 unit=km/h
